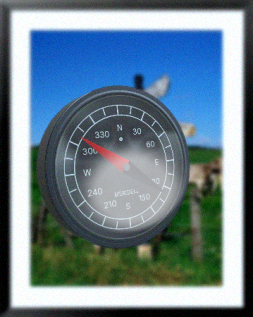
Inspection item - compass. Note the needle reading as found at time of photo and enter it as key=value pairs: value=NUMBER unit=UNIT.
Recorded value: value=307.5 unit=°
